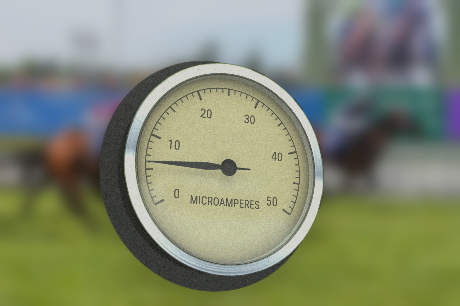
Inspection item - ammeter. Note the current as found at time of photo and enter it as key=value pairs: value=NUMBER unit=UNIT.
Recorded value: value=6 unit=µA
